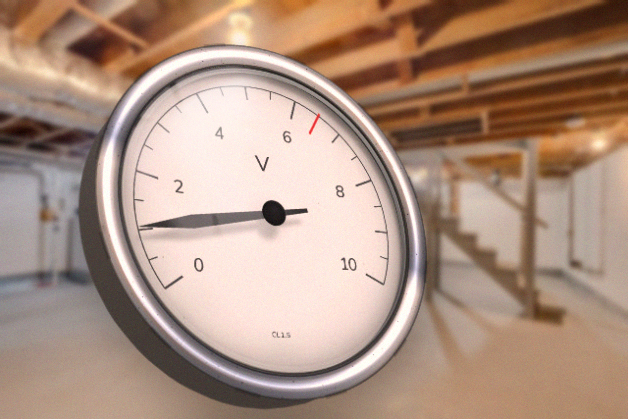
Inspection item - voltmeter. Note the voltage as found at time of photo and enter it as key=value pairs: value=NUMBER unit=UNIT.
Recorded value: value=1 unit=V
